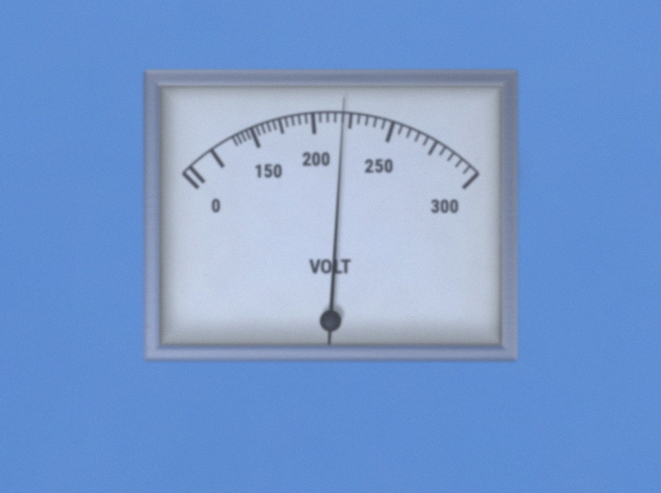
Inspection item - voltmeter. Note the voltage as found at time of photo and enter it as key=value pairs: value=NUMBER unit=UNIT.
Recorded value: value=220 unit=V
